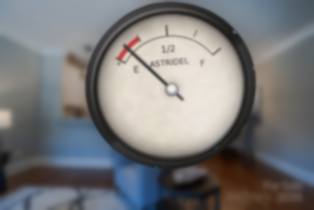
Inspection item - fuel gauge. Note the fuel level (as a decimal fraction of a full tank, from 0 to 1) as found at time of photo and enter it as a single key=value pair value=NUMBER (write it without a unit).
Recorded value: value=0.125
